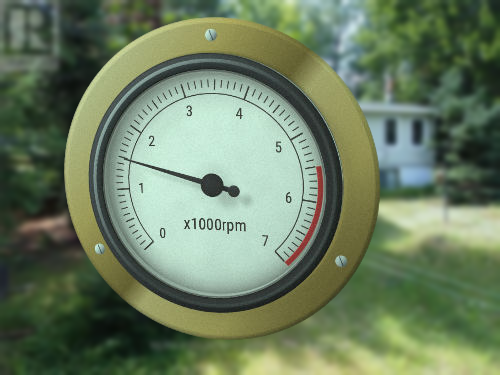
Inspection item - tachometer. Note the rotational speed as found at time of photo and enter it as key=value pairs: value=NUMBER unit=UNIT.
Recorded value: value=1500 unit=rpm
